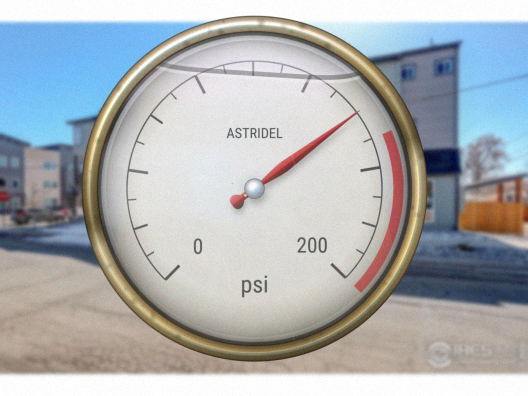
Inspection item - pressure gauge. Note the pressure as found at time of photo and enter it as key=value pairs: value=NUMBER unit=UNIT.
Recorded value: value=140 unit=psi
